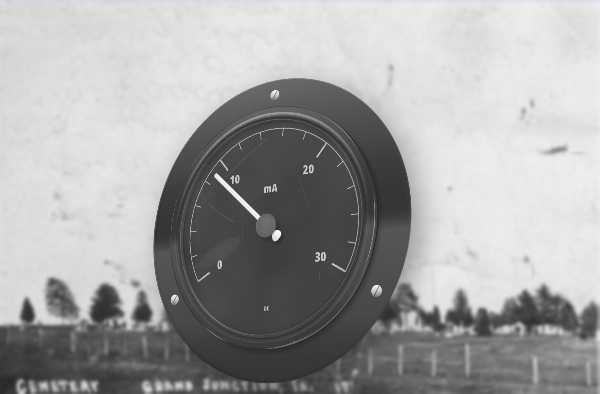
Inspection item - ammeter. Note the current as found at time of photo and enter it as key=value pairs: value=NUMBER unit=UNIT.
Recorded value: value=9 unit=mA
